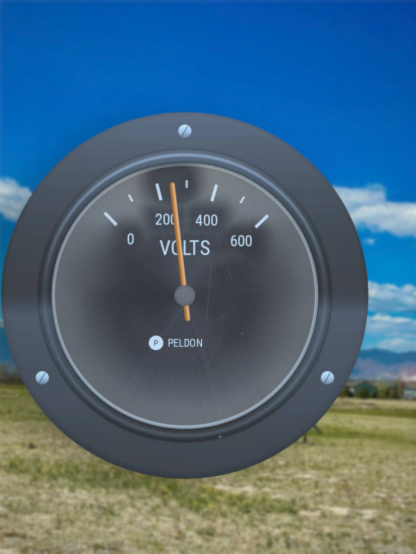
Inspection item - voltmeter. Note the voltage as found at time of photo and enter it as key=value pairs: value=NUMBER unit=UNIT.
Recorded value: value=250 unit=V
